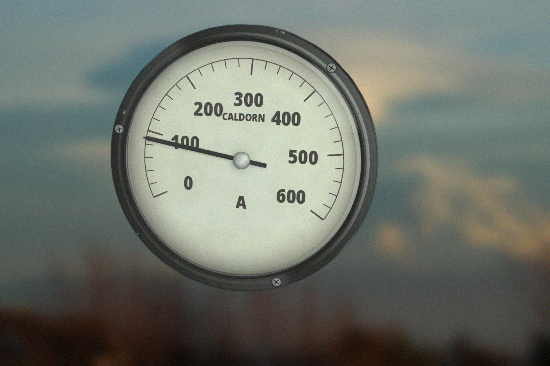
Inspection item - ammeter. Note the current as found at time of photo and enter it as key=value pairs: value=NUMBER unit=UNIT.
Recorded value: value=90 unit=A
